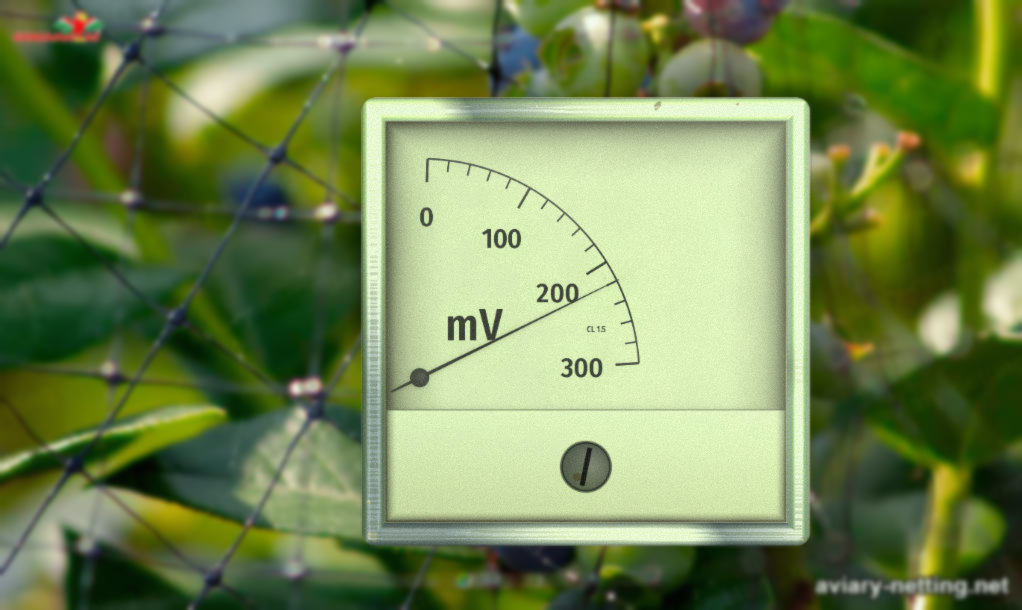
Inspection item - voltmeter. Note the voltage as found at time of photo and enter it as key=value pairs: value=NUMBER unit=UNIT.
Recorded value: value=220 unit=mV
